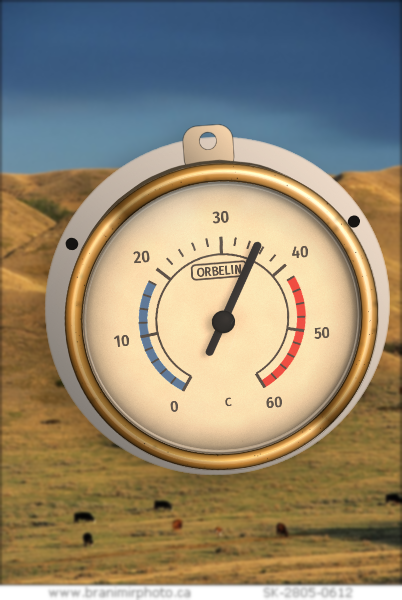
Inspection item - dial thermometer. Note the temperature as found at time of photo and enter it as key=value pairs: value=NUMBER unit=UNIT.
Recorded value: value=35 unit=°C
